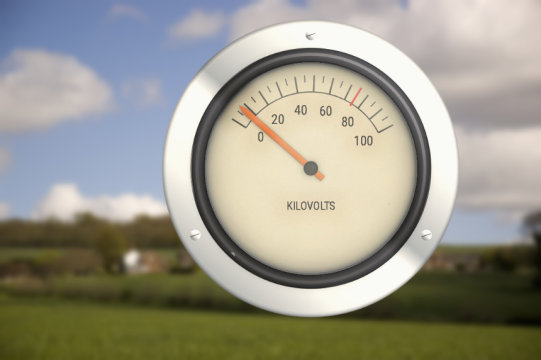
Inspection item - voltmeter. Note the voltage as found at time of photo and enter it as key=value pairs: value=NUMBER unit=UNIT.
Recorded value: value=7.5 unit=kV
